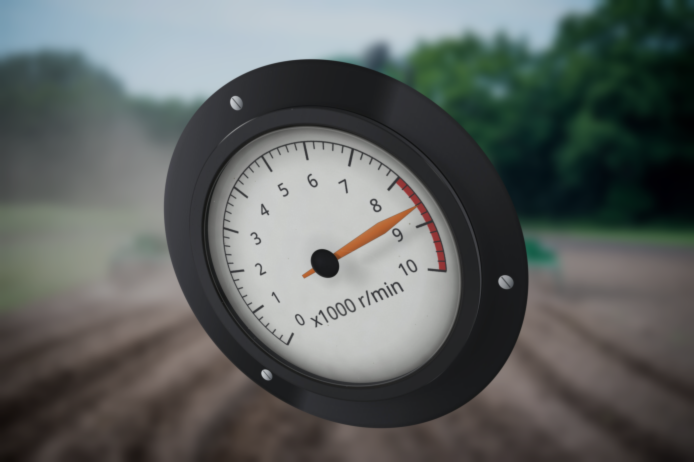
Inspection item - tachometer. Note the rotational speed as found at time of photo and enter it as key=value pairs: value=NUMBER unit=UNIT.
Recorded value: value=8600 unit=rpm
